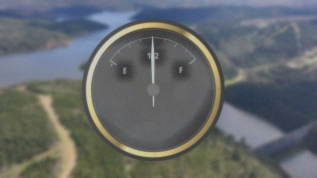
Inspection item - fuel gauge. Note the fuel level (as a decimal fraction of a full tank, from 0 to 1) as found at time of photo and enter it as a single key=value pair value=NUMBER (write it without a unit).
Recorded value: value=0.5
